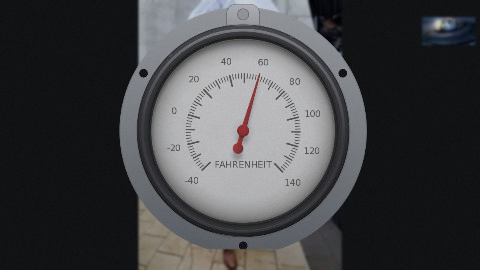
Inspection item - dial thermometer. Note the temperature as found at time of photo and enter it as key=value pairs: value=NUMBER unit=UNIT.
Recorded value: value=60 unit=°F
